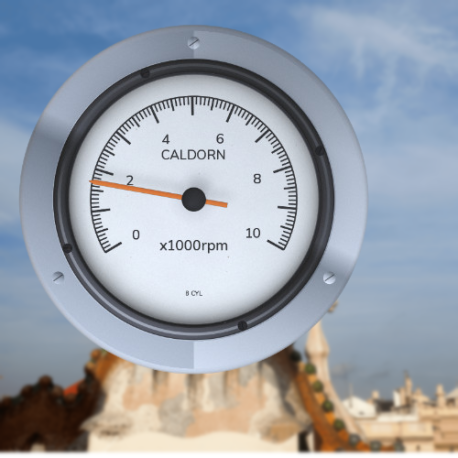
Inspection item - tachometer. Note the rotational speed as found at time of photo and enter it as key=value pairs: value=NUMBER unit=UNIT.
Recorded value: value=1700 unit=rpm
